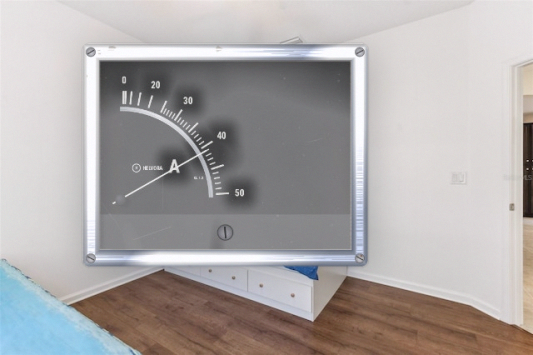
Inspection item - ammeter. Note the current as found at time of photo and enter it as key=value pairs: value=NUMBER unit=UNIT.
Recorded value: value=41 unit=A
